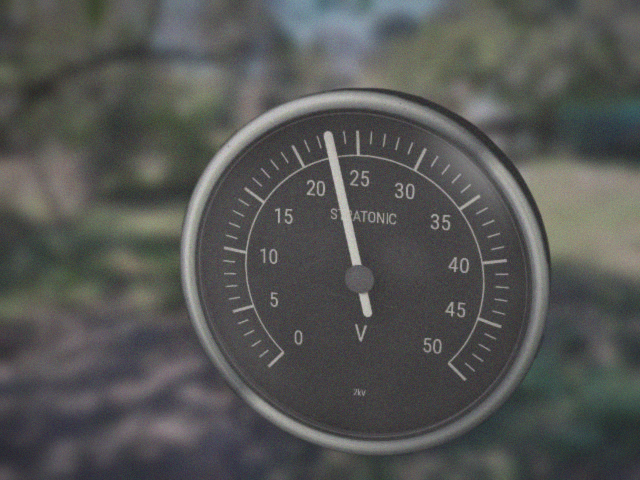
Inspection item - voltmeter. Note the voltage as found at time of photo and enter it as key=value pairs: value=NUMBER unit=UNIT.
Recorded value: value=23 unit=V
